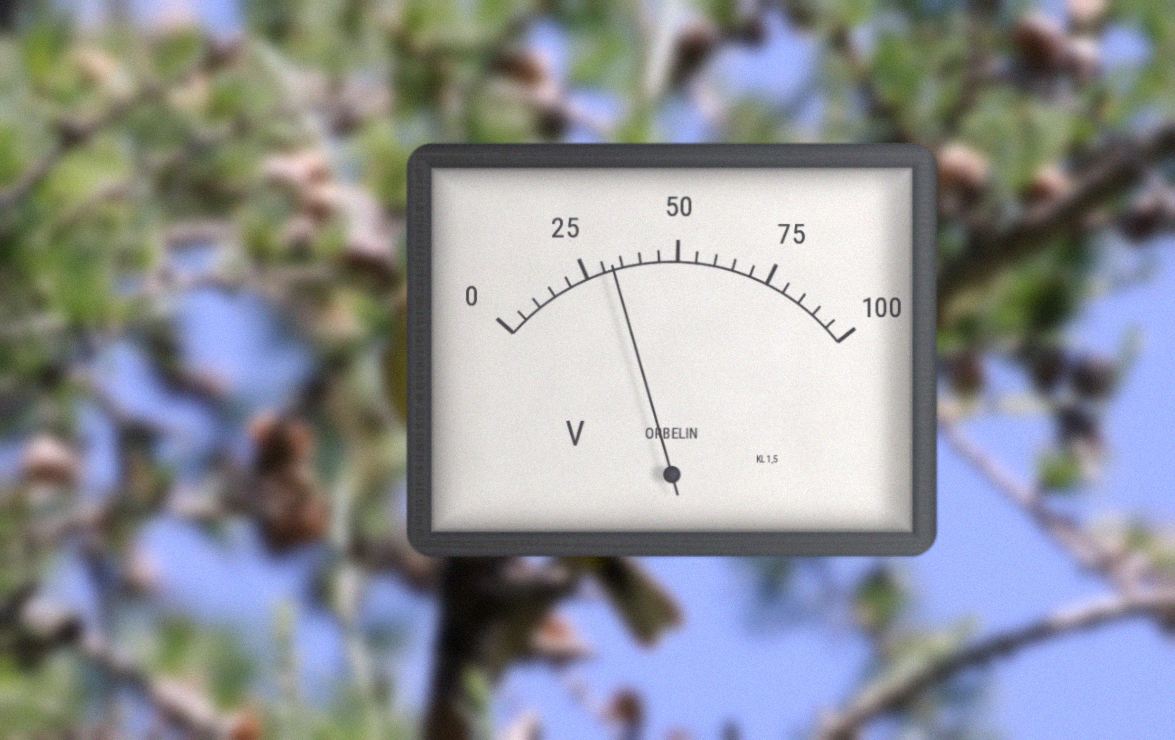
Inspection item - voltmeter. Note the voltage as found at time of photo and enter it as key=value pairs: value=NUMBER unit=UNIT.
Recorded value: value=32.5 unit=V
